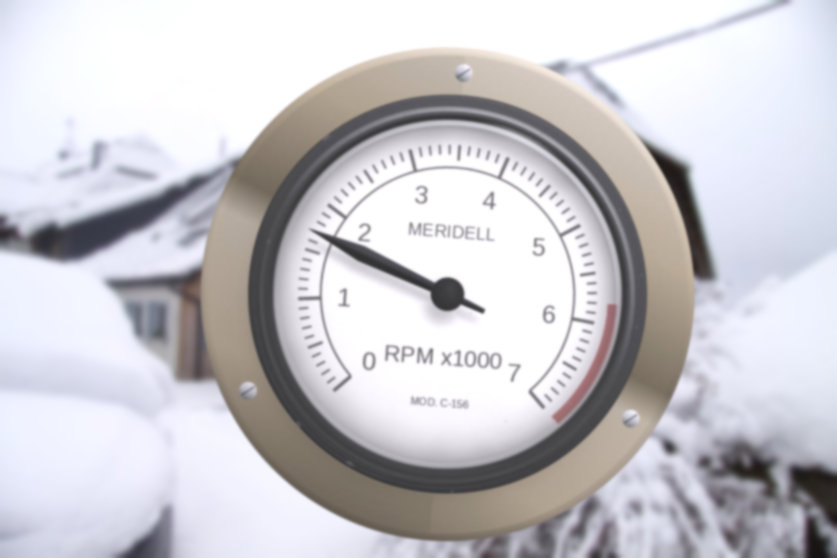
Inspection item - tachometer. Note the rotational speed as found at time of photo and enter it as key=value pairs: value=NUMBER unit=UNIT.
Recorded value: value=1700 unit=rpm
